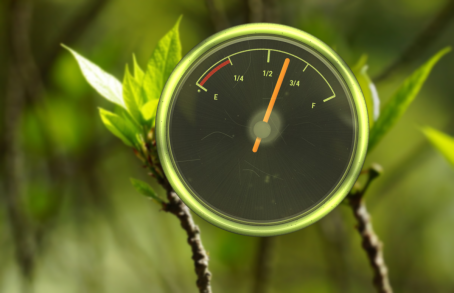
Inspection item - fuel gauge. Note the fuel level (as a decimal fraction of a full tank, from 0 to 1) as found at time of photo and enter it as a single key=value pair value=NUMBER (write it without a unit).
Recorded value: value=0.625
